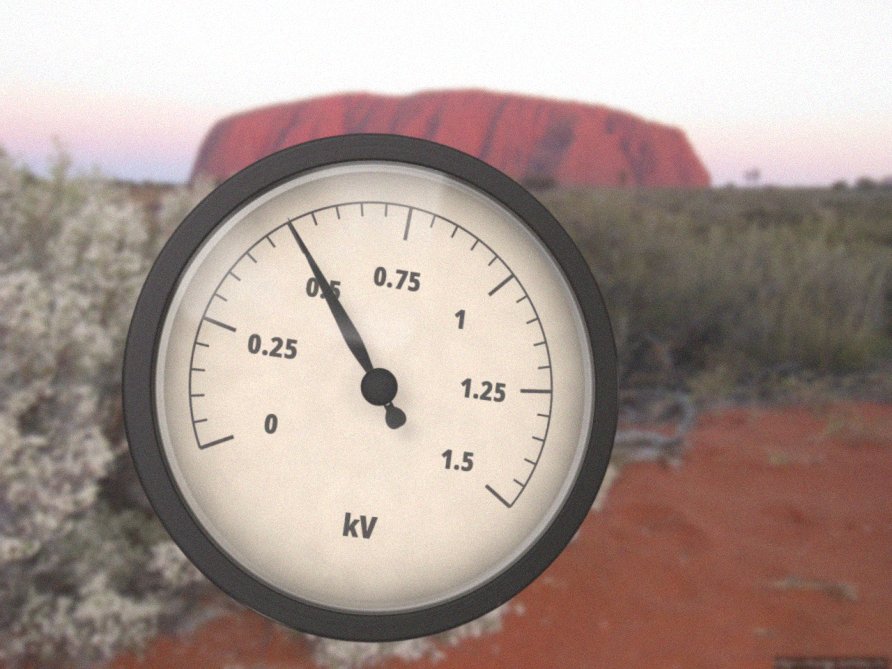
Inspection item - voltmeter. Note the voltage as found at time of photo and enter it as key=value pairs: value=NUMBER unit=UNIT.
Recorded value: value=0.5 unit=kV
